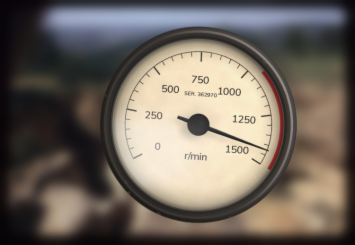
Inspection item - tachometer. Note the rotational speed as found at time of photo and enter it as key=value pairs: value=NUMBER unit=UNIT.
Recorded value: value=1425 unit=rpm
